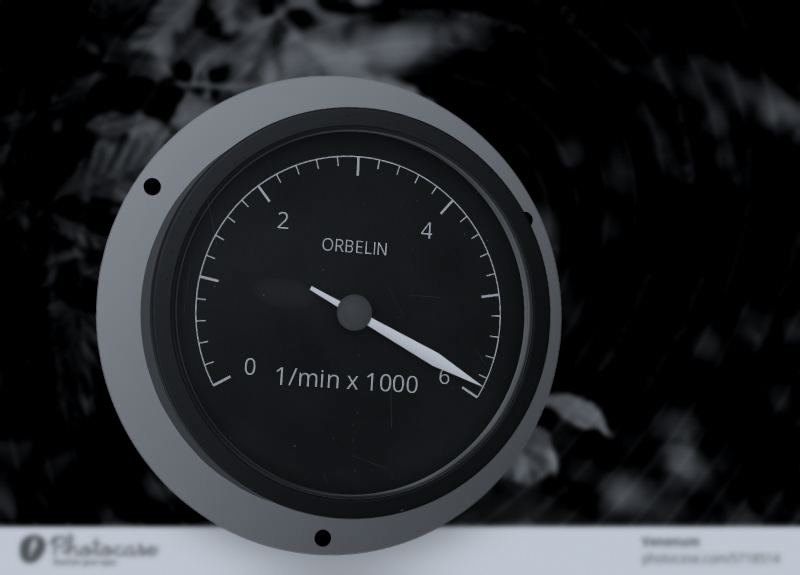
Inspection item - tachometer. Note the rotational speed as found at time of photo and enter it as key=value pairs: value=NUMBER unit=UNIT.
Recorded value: value=5900 unit=rpm
